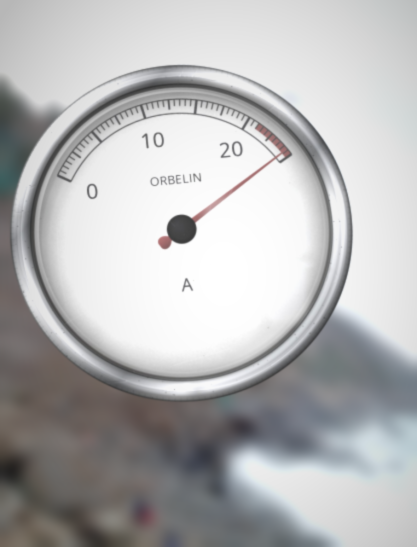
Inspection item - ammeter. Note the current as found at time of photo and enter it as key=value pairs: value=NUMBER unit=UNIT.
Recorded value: value=24.5 unit=A
